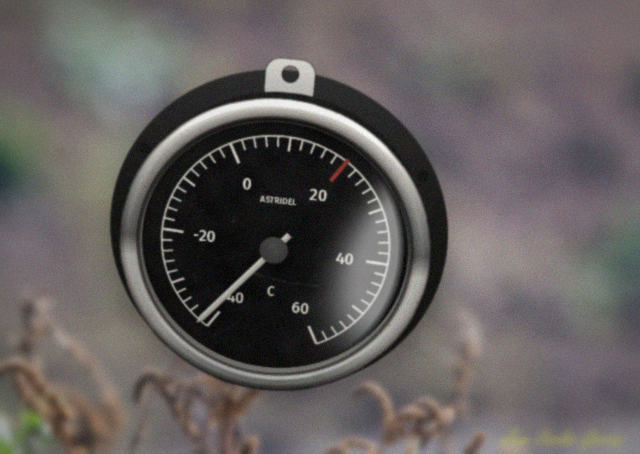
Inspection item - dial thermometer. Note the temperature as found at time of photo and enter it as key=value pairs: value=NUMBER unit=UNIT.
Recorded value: value=-38 unit=°C
